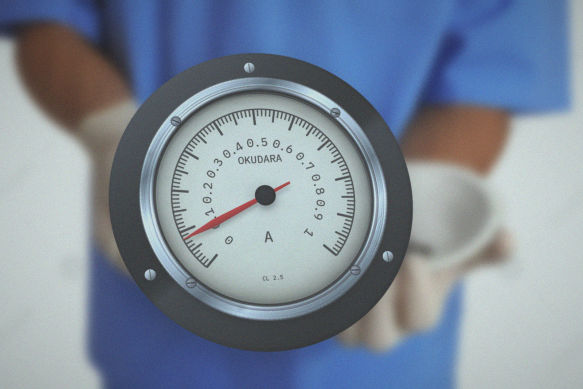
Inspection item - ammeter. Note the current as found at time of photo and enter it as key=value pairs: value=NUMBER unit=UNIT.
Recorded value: value=0.08 unit=A
